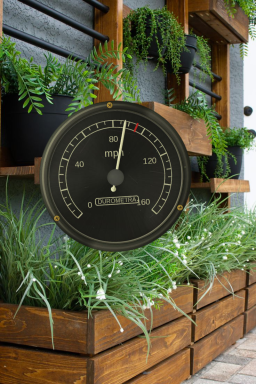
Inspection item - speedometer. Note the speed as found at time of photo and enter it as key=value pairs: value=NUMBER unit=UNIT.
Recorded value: value=87.5 unit=mph
